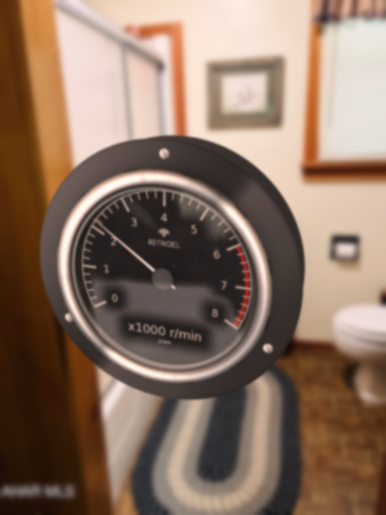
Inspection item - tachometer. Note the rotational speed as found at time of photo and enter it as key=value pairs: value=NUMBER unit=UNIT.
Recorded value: value=2200 unit=rpm
